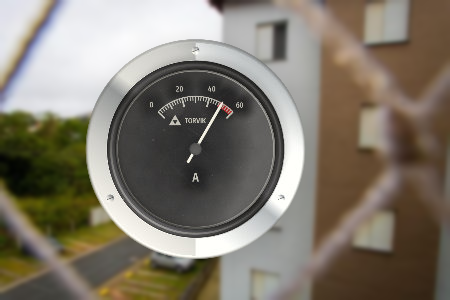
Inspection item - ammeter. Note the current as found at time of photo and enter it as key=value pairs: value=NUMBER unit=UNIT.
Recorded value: value=50 unit=A
